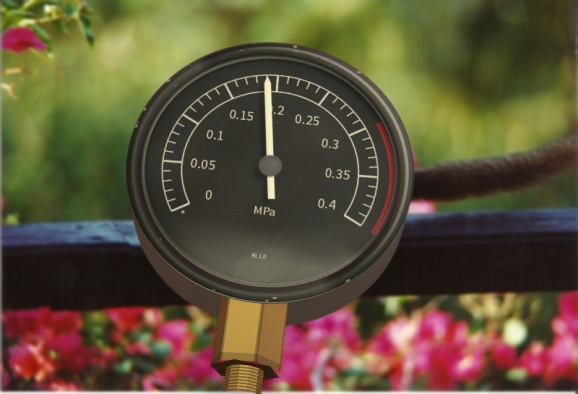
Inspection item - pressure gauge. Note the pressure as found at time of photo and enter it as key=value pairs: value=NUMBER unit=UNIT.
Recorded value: value=0.19 unit=MPa
